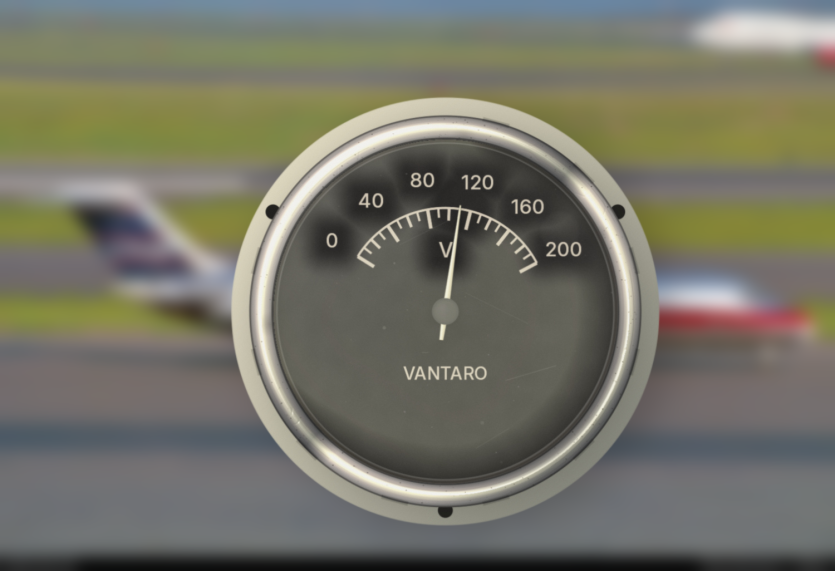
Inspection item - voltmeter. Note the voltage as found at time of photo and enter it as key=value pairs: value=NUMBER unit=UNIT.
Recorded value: value=110 unit=V
